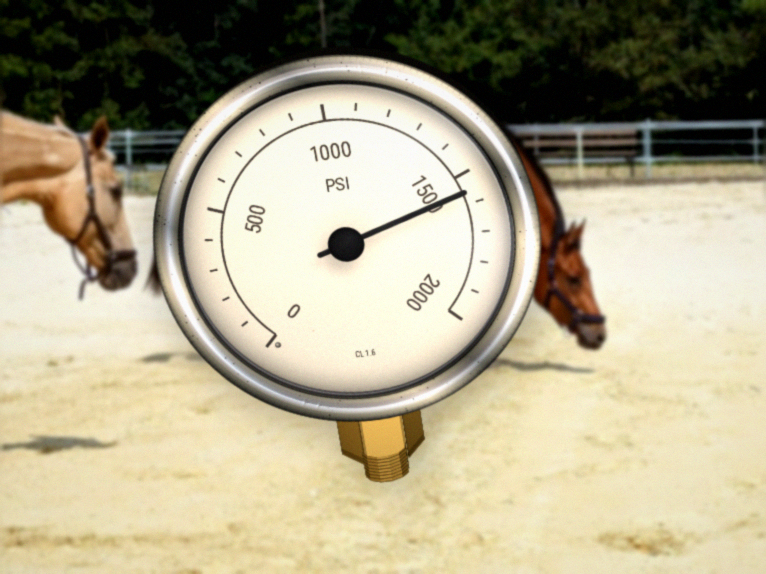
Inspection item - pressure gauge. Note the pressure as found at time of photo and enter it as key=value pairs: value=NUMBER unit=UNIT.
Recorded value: value=1550 unit=psi
